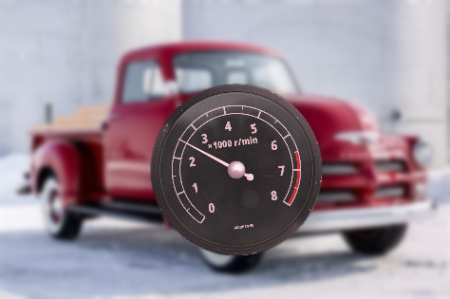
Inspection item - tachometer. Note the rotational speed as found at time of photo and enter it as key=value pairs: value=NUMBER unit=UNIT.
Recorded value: value=2500 unit=rpm
